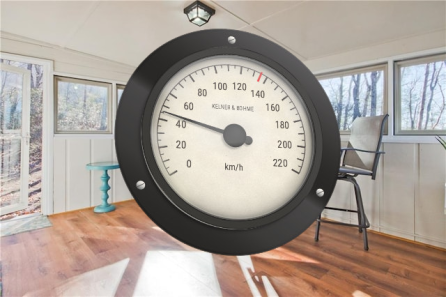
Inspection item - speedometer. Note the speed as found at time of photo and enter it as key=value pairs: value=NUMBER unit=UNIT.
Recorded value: value=45 unit=km/h
